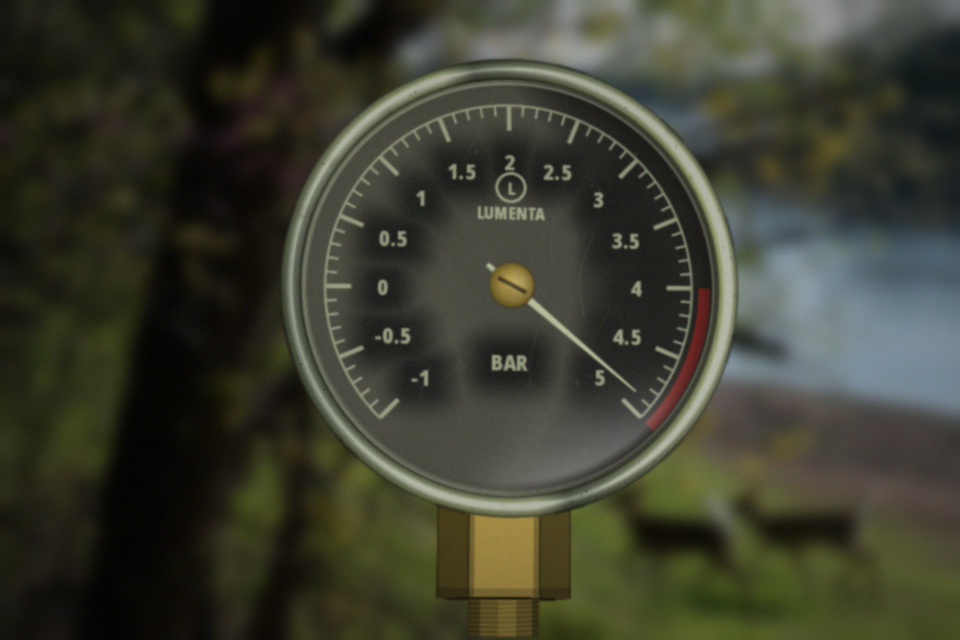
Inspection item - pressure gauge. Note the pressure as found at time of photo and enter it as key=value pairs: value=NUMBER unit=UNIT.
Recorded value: value=4.9 unit=bar
